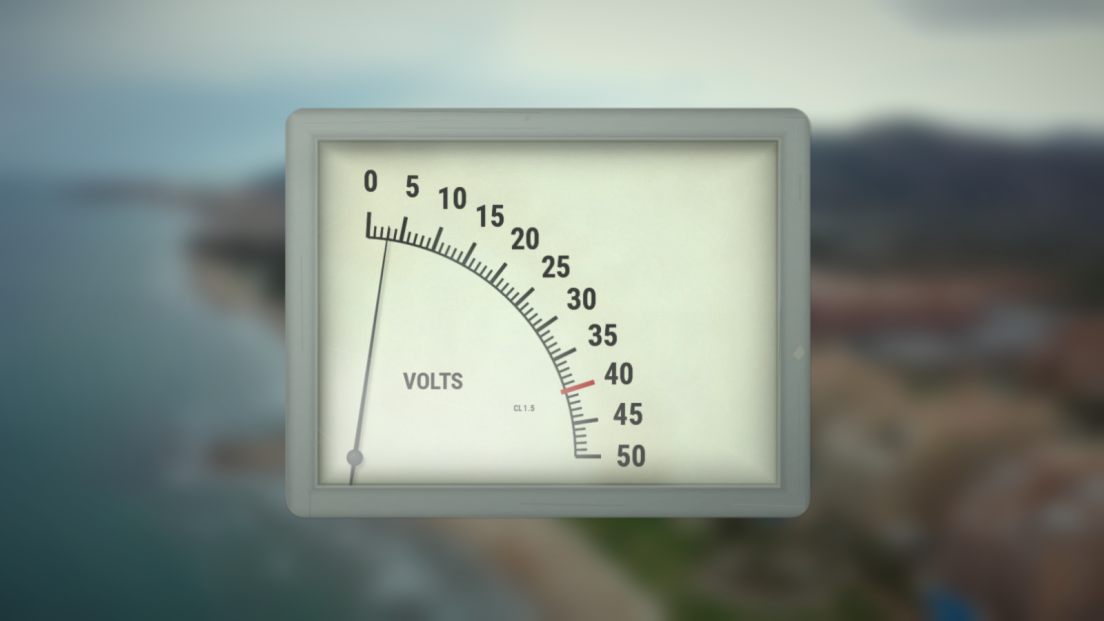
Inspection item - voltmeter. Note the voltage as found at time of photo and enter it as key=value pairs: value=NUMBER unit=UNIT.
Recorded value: value=3 unit=V
